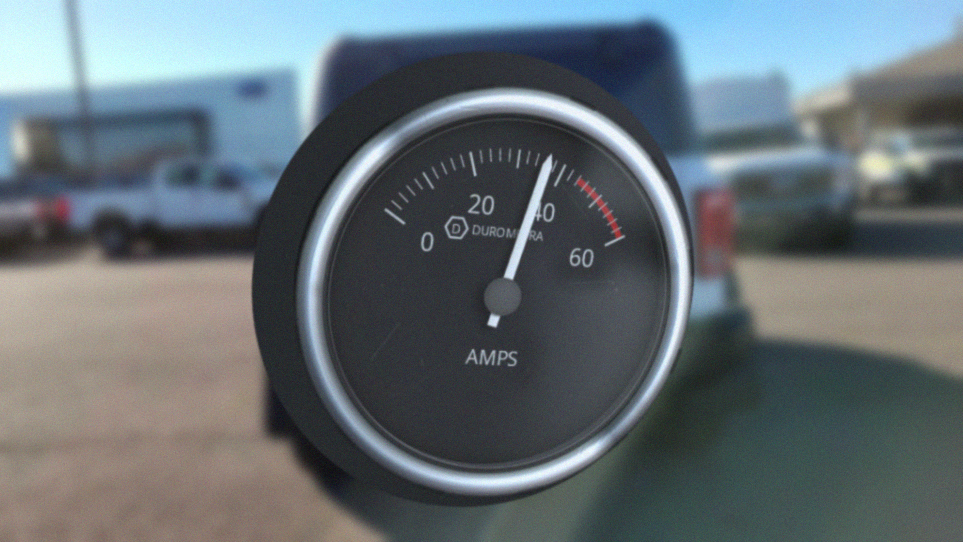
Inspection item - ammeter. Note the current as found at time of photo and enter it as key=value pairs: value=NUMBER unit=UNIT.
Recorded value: value=36 unit=A
